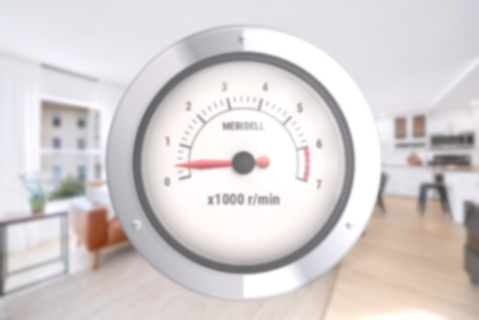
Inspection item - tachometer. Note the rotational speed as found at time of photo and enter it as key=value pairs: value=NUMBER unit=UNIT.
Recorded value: value=400 unit=rpm
